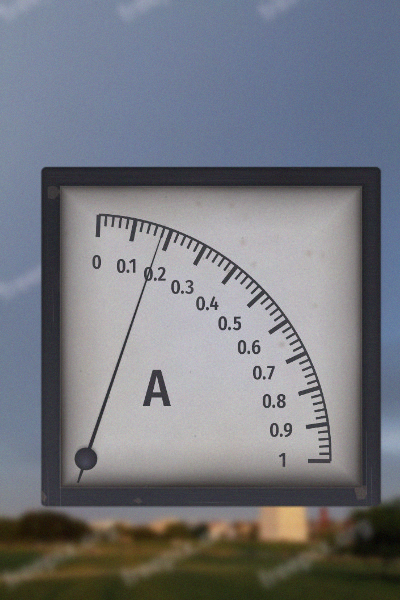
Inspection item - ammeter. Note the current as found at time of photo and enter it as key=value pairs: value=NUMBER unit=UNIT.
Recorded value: value=0.18 unit=A
